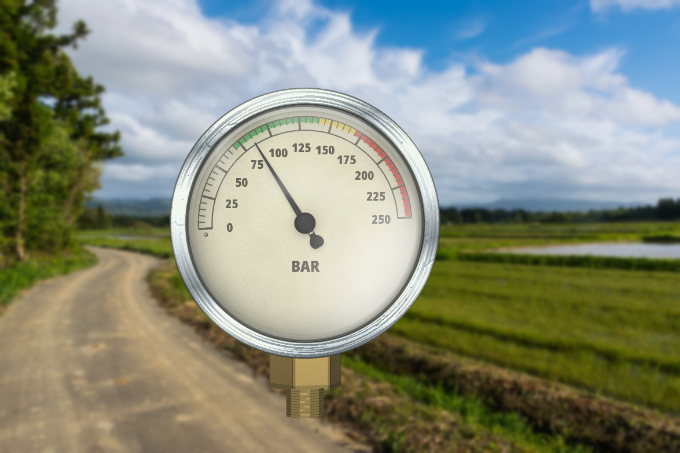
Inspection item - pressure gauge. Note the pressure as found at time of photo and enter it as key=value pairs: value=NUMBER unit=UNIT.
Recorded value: value=85 unit=bar
